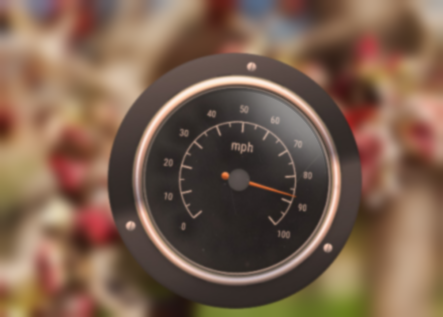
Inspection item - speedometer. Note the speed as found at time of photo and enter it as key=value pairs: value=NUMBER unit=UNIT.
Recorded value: value=87.5 unit=mph
